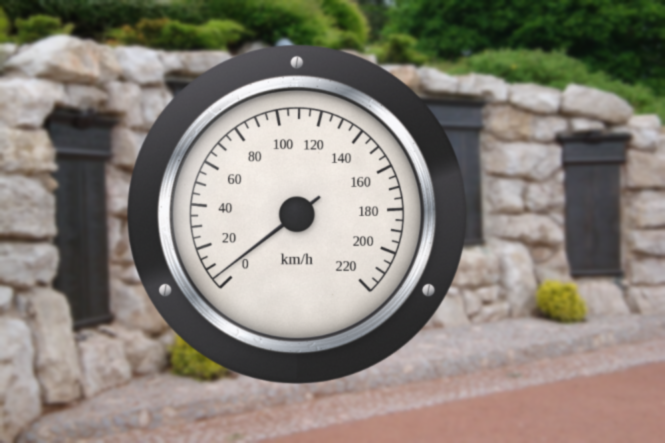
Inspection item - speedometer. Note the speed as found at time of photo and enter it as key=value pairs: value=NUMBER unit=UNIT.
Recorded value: value=5 unit=km/h
